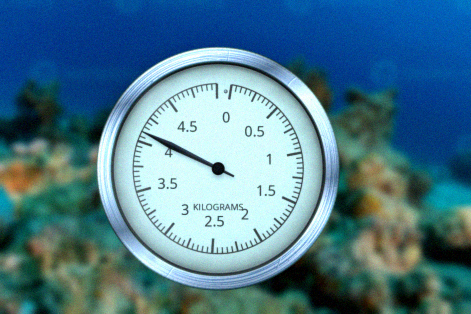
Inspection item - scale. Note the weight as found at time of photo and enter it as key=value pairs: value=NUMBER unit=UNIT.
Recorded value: value=4.1 unit=kg
